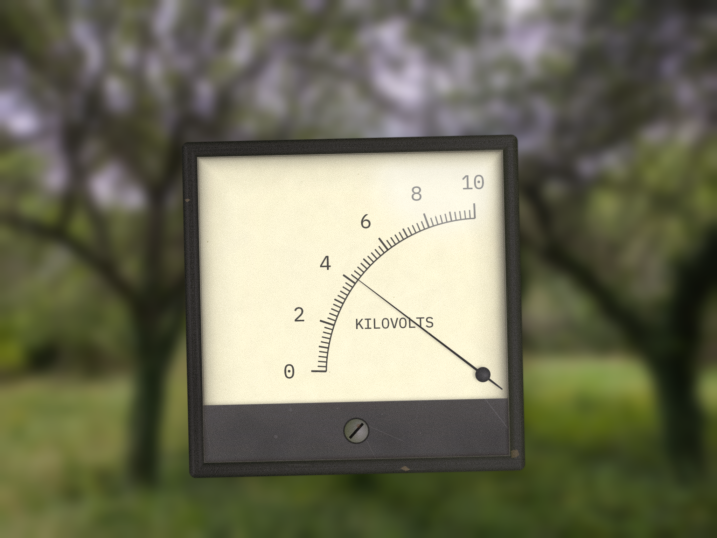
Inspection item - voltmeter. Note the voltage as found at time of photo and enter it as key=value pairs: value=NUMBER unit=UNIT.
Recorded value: value=4.2 unit=kV
